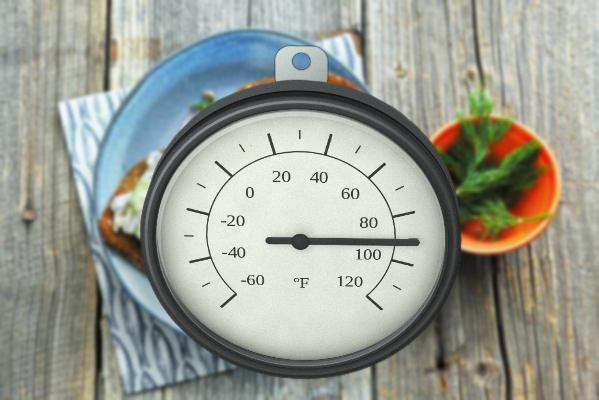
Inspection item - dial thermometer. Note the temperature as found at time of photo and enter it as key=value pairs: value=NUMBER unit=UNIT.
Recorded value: value=90 unit=°F
